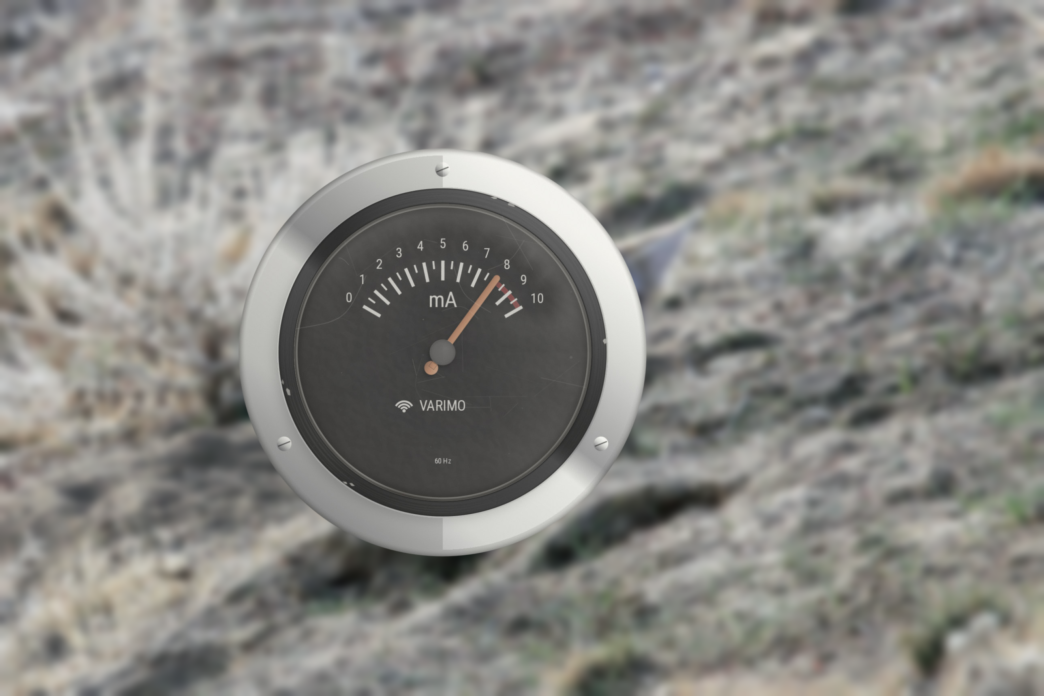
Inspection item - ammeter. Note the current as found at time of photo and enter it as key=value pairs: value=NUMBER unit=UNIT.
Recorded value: value=8 unit=mA
